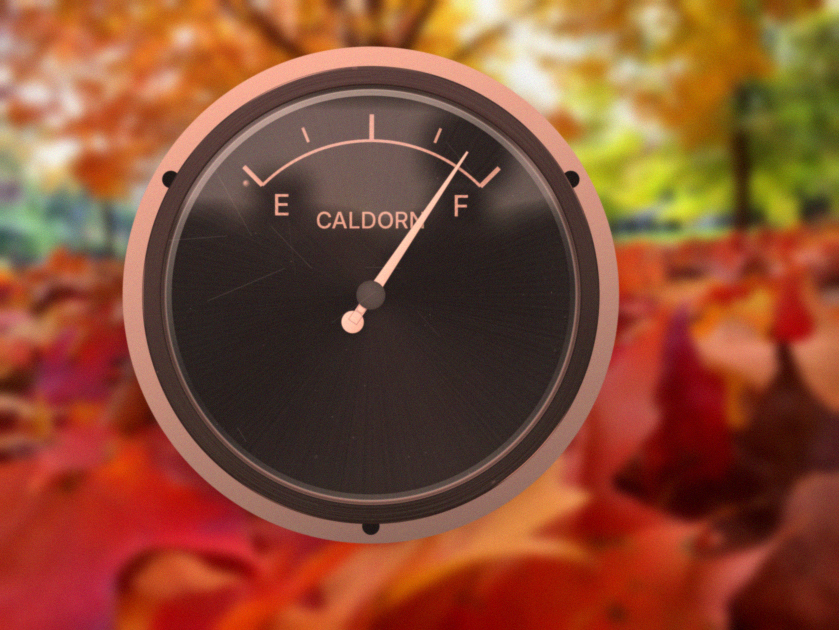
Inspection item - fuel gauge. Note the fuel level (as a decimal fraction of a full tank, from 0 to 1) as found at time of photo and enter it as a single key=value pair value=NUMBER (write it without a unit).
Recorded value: value=0.875
